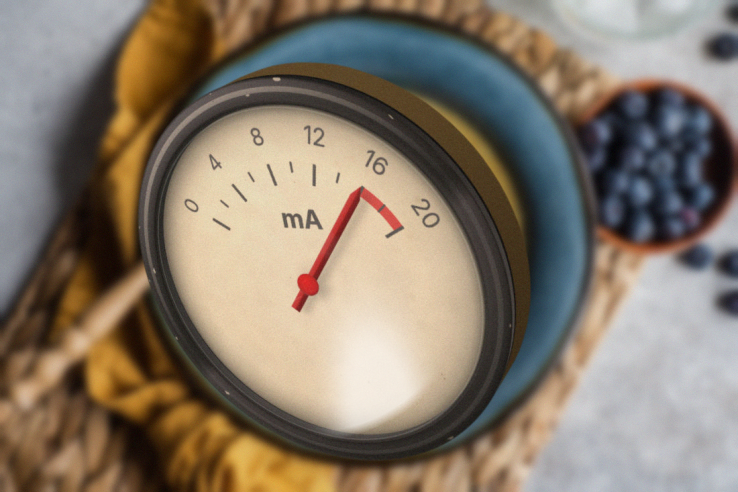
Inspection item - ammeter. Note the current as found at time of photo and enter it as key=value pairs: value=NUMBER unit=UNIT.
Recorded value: value=16 unit=mA
